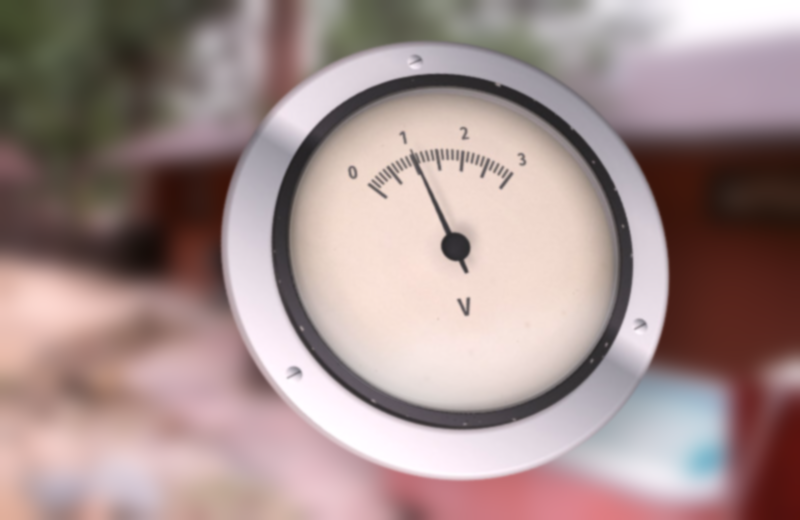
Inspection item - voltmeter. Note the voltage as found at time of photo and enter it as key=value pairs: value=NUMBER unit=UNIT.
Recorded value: value=1 unit=V
